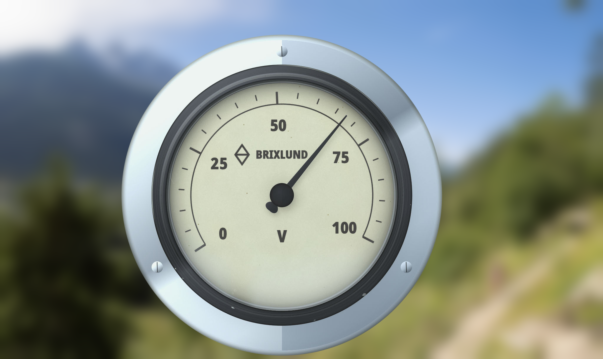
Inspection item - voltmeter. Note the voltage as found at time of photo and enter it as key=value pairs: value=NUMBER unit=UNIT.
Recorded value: value=67.5 unit=V
